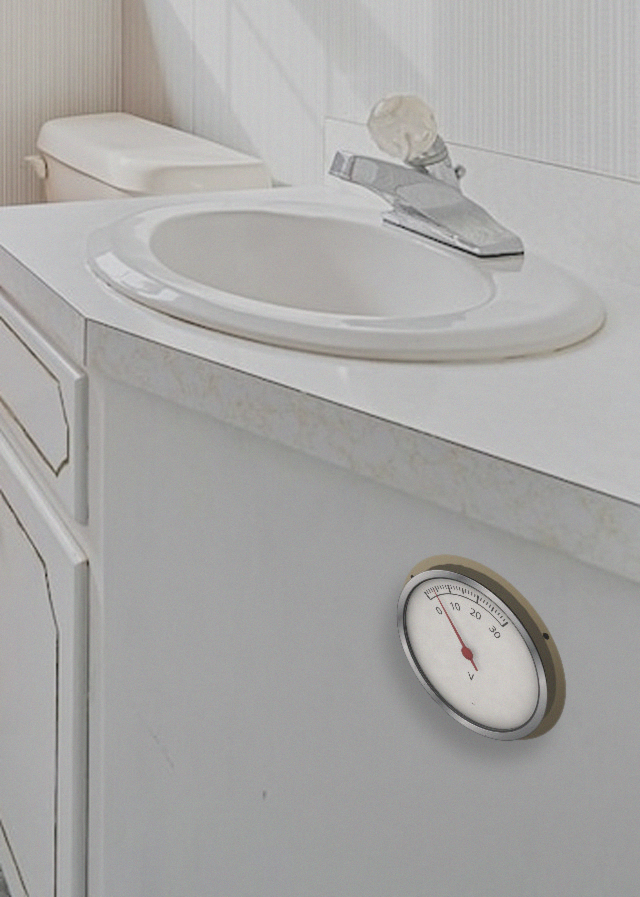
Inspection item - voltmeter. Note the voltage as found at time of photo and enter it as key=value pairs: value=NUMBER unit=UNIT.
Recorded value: value=5 unit=V
